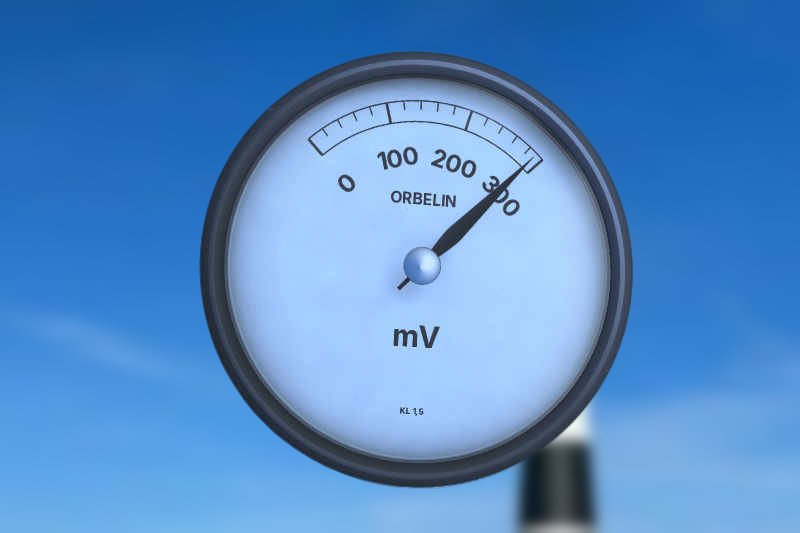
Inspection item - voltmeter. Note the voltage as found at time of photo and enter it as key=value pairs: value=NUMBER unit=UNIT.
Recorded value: value=290 unit=mV
